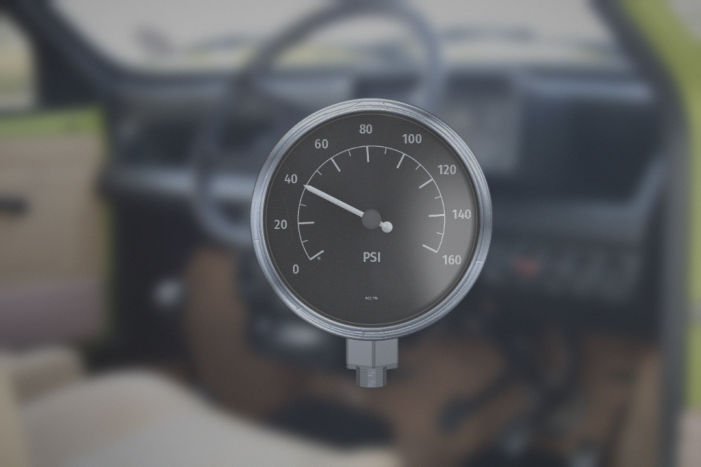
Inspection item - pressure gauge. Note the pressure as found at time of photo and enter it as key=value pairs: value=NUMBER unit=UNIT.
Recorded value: value=40 unit=psi
